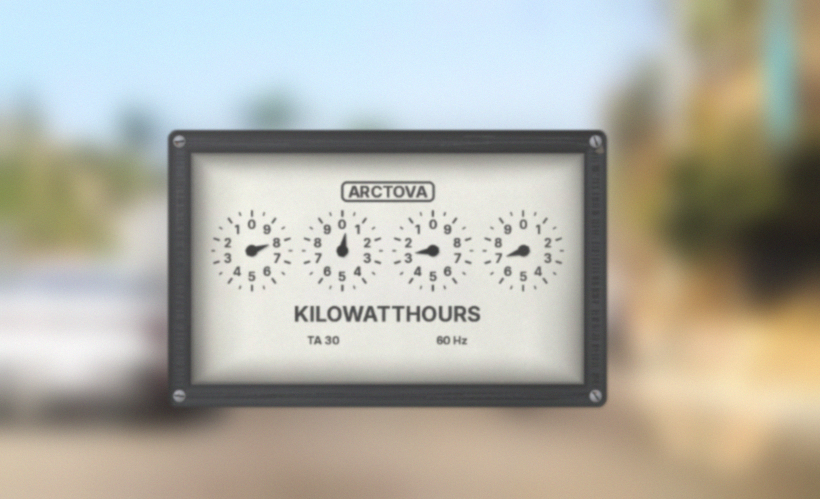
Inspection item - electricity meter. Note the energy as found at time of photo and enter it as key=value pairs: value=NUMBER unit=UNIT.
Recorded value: value=8027 unit=kWh
